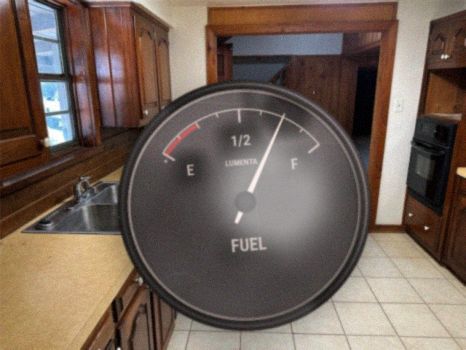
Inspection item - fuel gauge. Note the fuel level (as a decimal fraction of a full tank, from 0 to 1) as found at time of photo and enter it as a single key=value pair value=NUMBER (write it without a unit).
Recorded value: value=0.75
